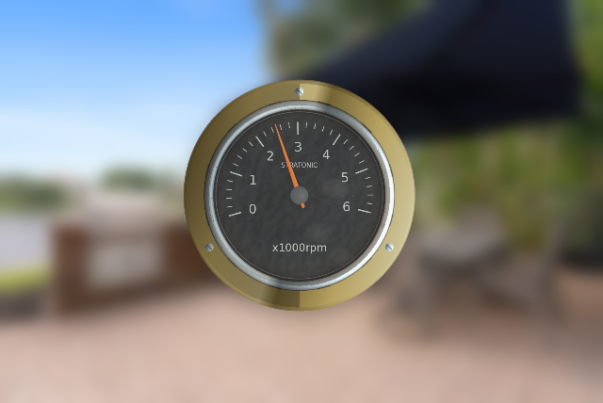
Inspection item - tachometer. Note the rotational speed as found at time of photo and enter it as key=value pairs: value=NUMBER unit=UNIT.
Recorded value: value=2500 unit=rpm
